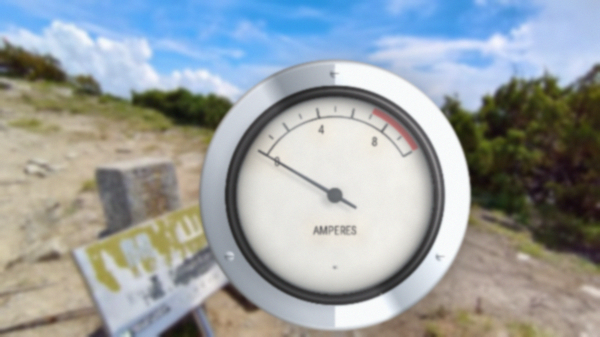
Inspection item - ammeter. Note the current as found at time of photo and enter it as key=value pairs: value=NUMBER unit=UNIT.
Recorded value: value=0 unit=A
